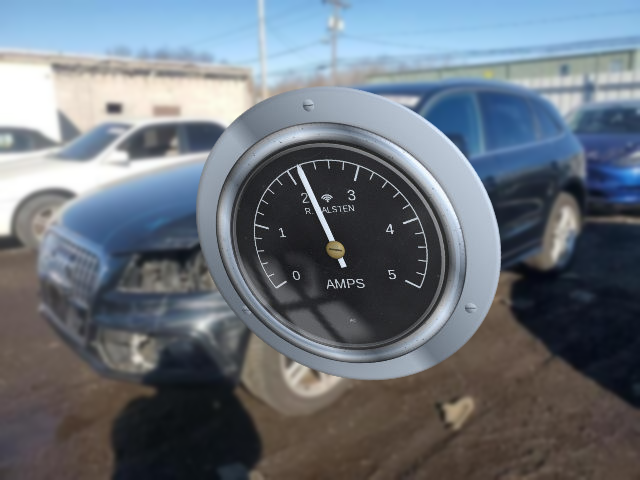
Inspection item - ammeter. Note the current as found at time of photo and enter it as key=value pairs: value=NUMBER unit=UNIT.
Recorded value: value=2.2 unit=A
